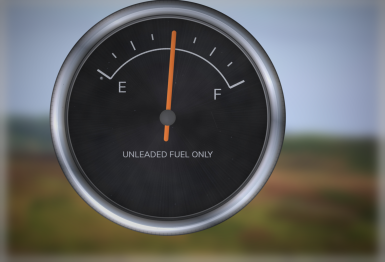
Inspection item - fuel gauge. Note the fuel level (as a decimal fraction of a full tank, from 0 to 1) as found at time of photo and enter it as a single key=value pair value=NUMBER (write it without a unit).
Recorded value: value=0.5
